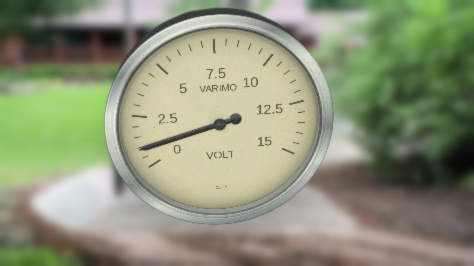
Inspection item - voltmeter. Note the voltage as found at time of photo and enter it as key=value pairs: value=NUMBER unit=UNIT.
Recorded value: value=1 unit=V
